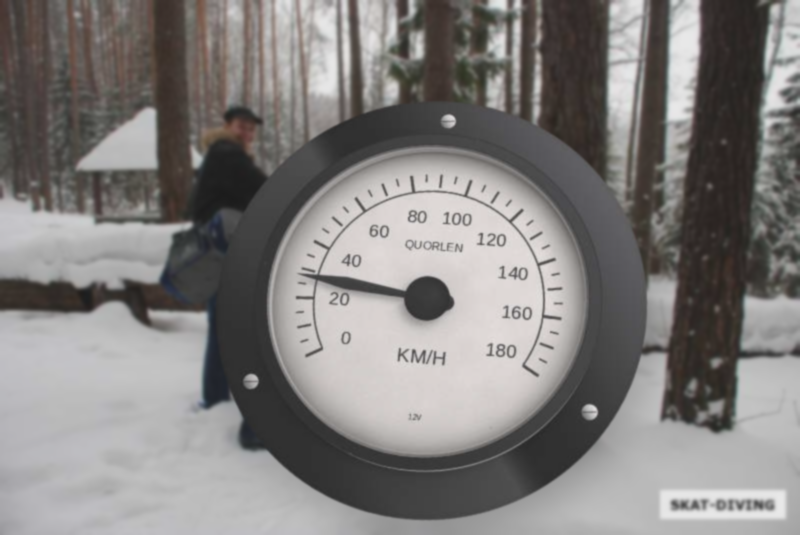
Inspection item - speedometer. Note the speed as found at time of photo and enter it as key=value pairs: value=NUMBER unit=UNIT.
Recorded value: value=27.5 unit=km/h
